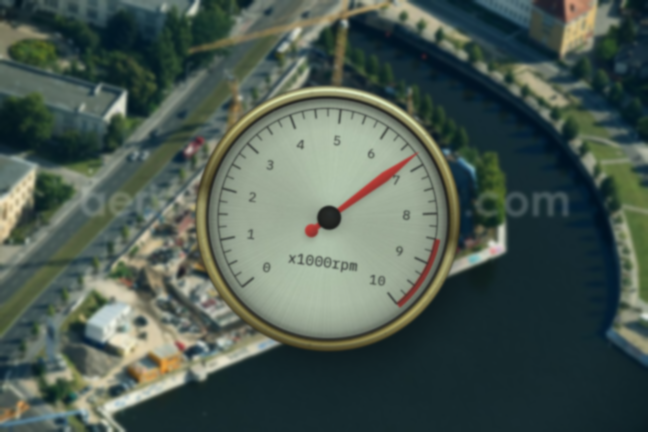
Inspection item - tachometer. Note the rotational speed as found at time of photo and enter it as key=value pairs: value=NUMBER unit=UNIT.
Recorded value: value=6750 unit=rpm
